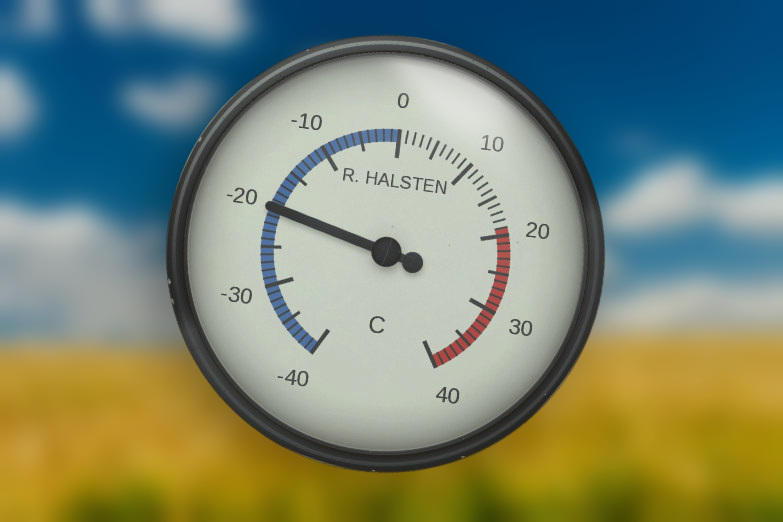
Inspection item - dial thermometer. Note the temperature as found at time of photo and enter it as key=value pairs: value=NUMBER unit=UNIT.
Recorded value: value=-20 unit=°C
